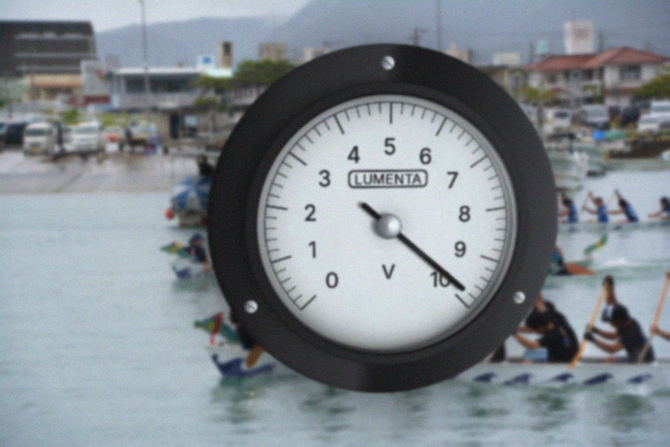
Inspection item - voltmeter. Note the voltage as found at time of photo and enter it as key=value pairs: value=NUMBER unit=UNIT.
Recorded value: value=9.8 unit=V
